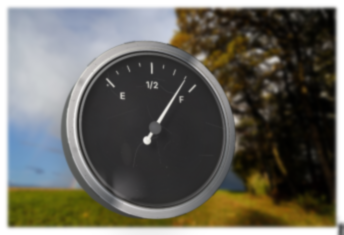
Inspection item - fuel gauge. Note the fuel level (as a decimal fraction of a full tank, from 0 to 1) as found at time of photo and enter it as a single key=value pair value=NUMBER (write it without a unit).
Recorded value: value=0.875
